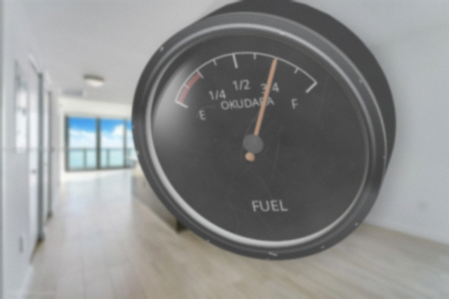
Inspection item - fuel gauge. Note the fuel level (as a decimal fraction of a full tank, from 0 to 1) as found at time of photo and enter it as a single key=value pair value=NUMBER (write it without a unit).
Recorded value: value=0.75
